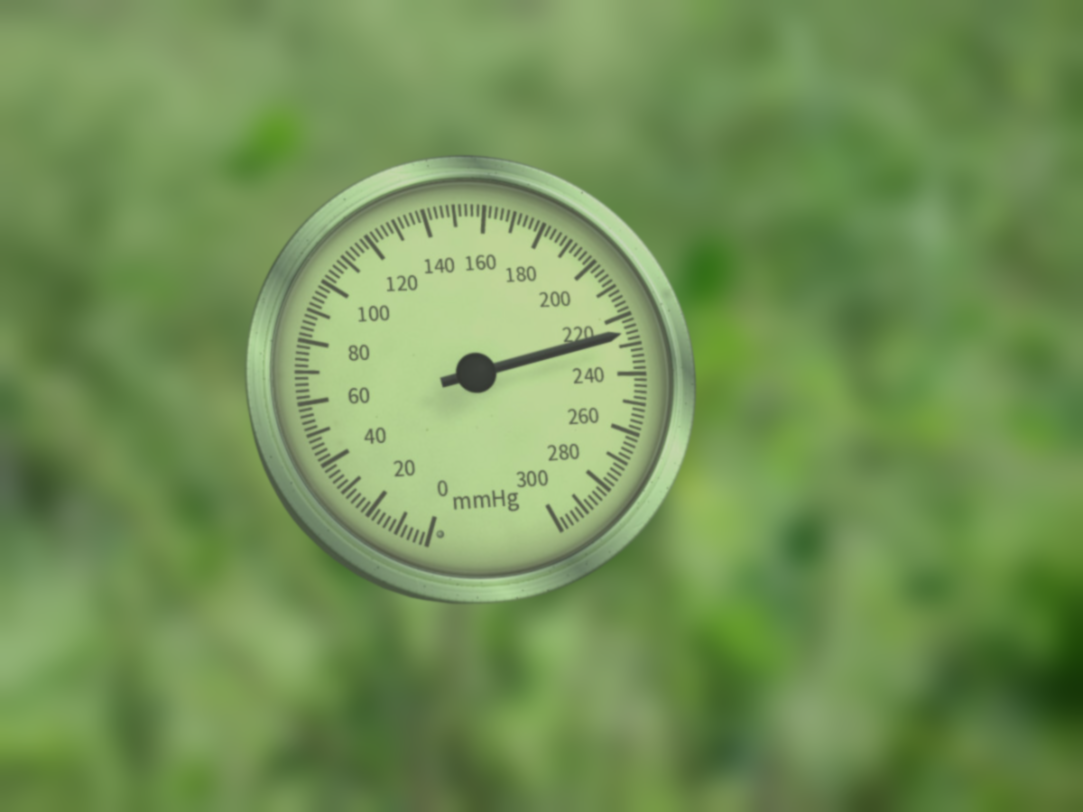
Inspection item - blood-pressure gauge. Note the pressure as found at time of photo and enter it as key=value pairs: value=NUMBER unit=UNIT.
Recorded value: value=226 unit=mmHg
